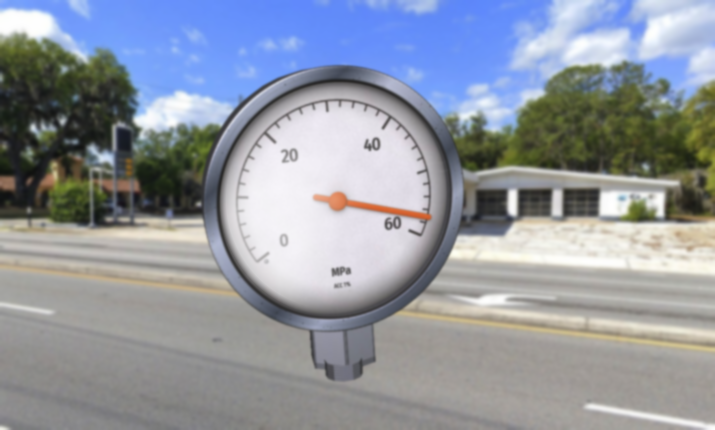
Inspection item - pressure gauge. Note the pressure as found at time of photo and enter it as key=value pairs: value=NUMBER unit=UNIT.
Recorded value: value=57 unit=MPa
